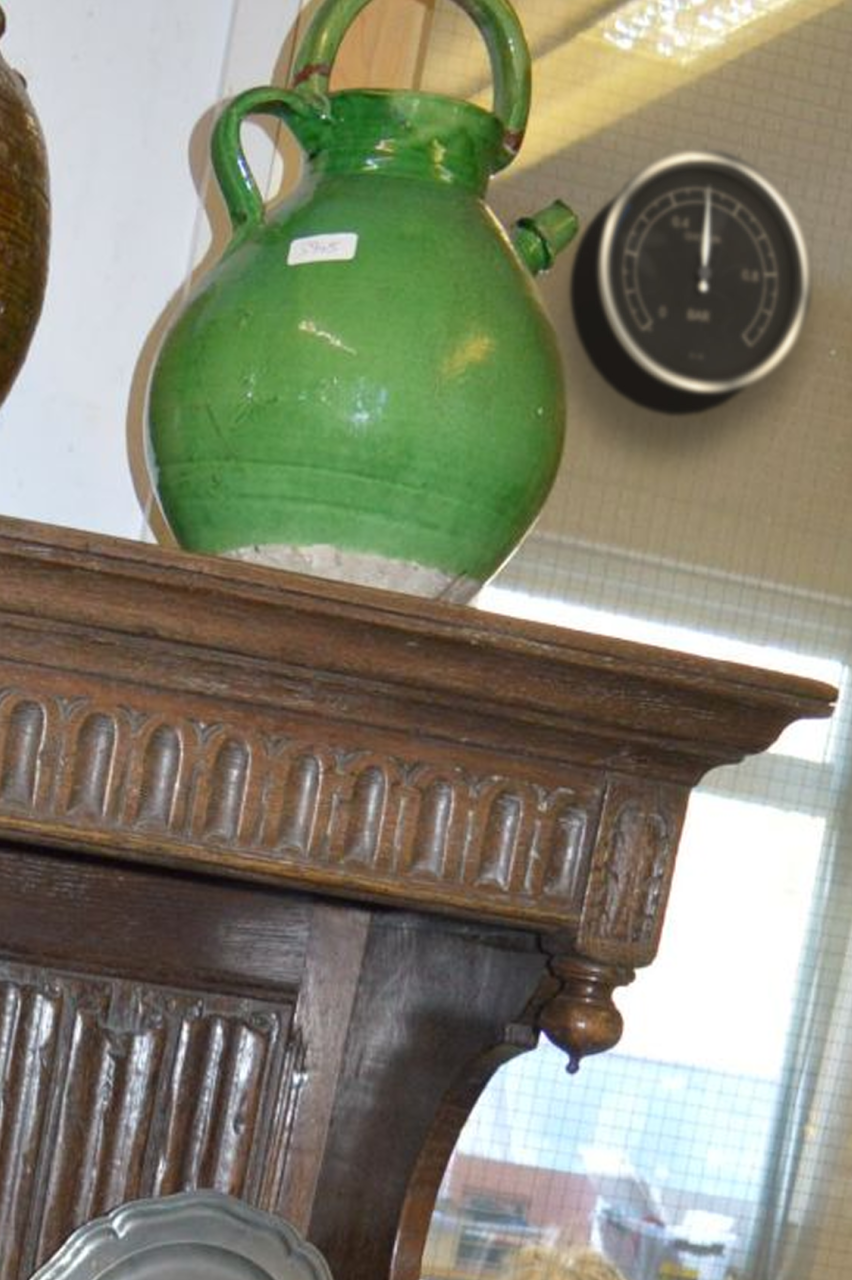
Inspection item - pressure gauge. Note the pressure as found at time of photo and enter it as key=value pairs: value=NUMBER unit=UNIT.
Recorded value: value=0.5 unit=bar
